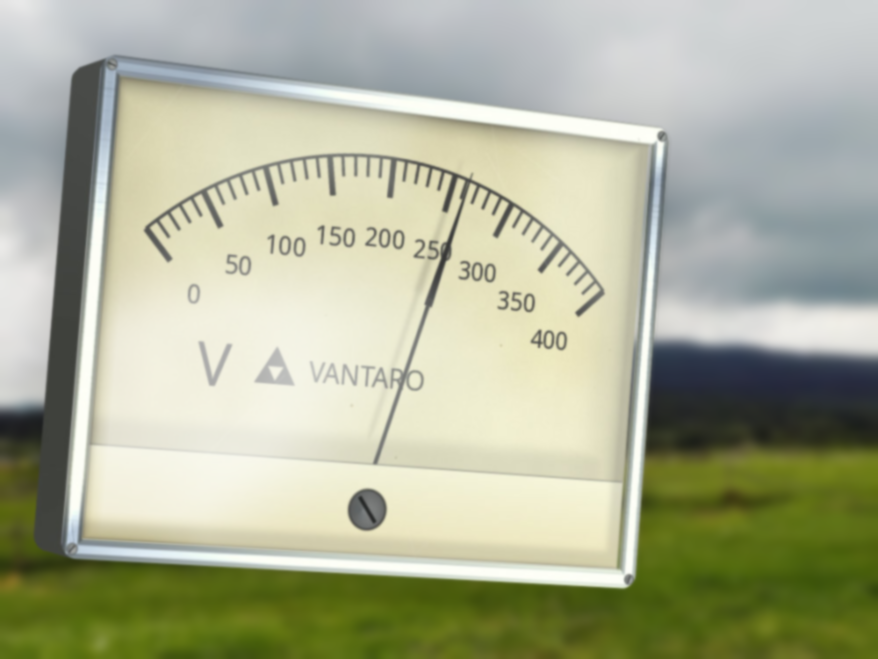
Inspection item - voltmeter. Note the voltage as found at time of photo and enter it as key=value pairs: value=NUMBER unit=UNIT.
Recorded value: value=260 unit=V
